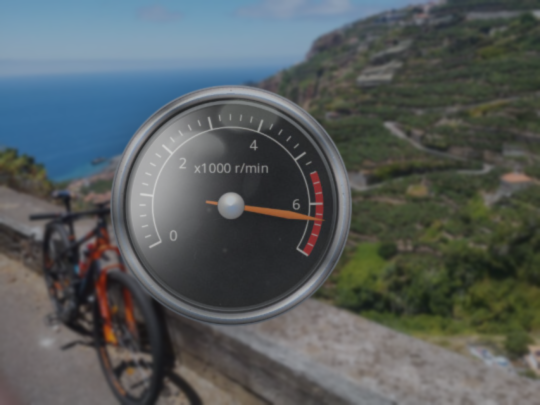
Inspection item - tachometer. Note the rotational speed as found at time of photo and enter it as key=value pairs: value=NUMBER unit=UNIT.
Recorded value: value=6300 unit=rpm
